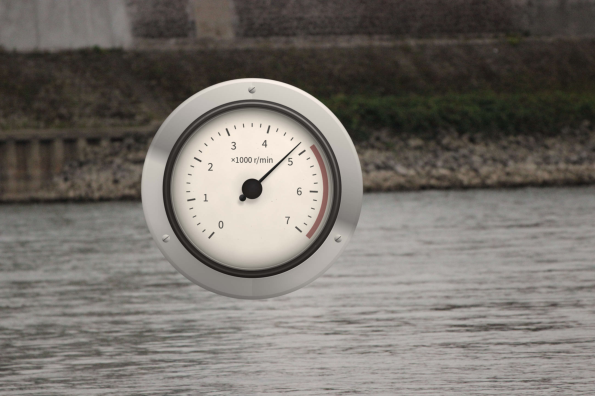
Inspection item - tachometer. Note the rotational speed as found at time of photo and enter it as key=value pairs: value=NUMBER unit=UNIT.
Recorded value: value=4800 unit=rpm
